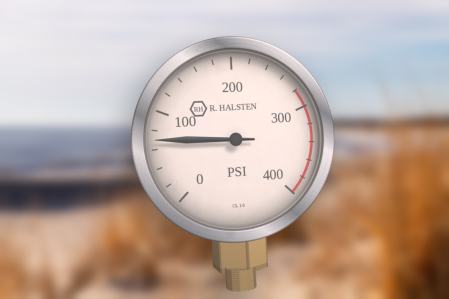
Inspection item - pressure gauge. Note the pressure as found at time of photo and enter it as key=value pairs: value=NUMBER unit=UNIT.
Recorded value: value=70 unit=psi
